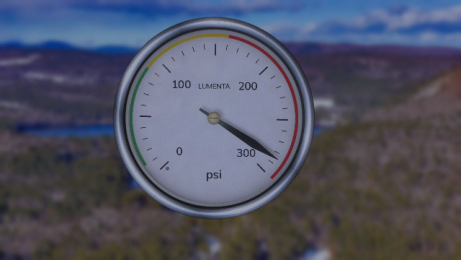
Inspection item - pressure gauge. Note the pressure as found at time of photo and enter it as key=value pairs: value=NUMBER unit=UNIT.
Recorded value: value=285 unit=psi
